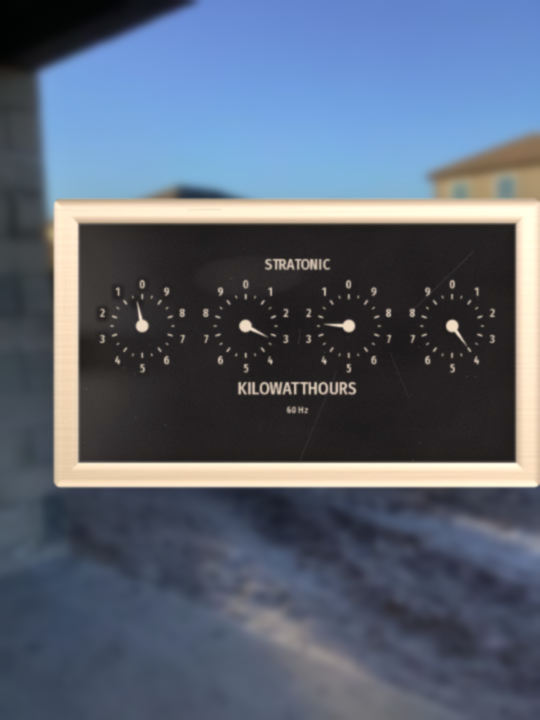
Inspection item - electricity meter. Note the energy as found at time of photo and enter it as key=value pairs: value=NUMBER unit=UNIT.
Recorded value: value=324 unit=kWh
